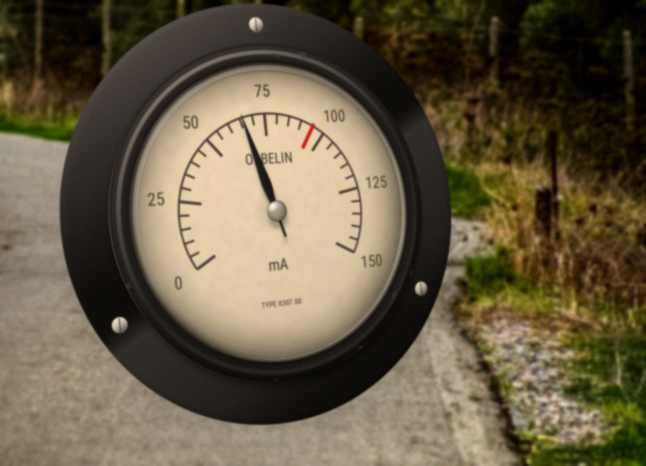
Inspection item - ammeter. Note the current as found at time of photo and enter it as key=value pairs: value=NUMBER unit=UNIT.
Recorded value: value=65 unit=mA
